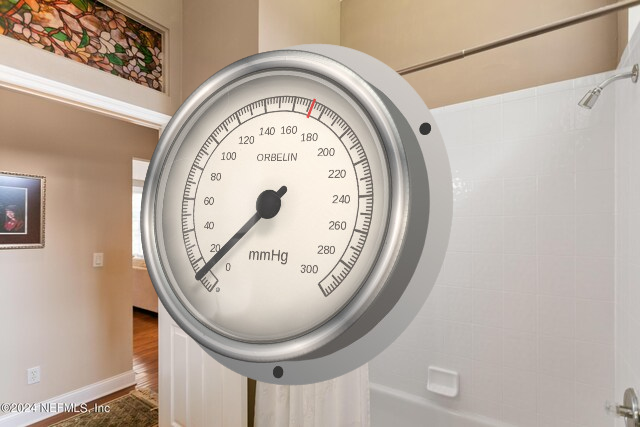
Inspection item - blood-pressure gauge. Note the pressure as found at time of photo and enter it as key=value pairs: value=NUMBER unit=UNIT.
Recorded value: value=10 unit=mmHg
